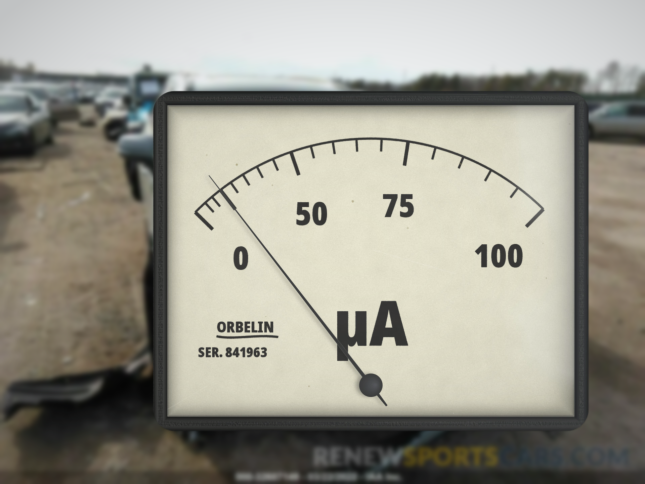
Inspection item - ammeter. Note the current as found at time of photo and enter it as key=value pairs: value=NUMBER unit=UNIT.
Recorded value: value=25 unit=µA
